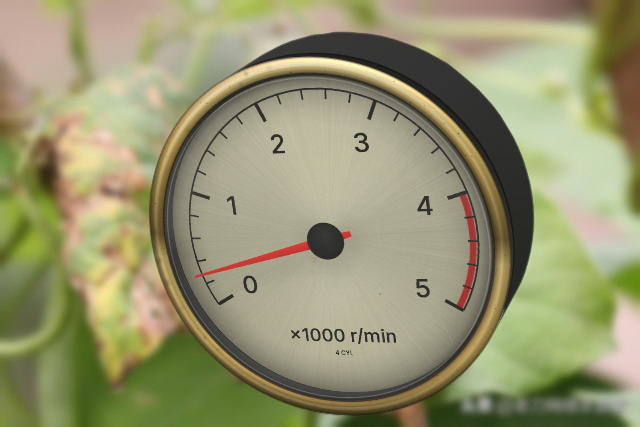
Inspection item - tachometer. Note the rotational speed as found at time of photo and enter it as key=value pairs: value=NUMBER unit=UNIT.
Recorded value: value=300 unit=rpm
